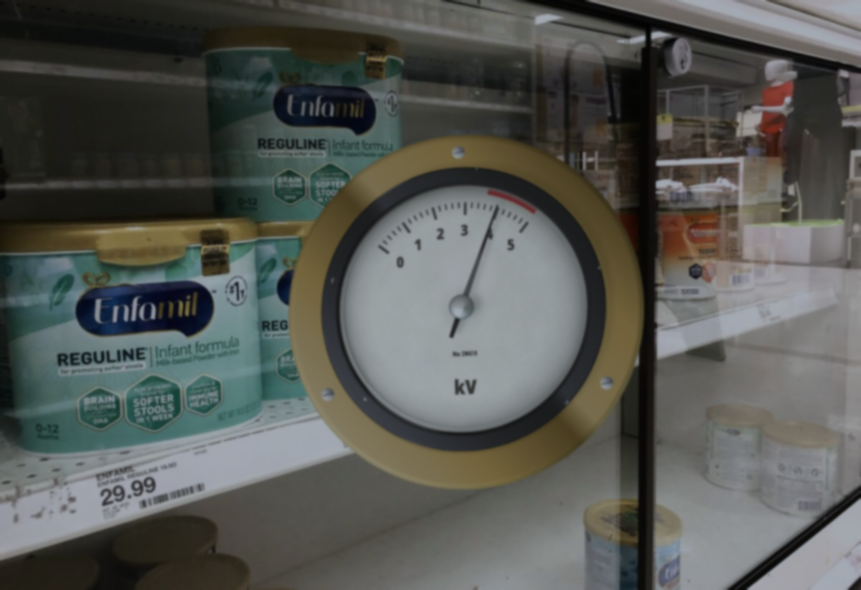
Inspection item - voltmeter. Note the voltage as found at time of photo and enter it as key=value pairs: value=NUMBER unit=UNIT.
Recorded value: value=4 unit=kV
